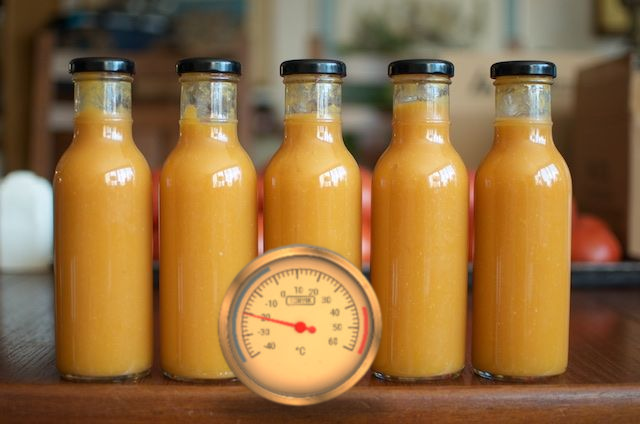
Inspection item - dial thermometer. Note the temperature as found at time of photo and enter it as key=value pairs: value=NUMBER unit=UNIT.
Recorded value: value=-20 unit=°C
